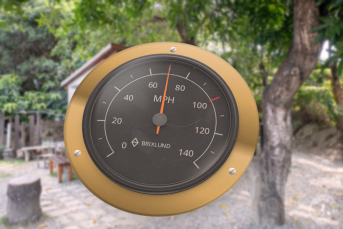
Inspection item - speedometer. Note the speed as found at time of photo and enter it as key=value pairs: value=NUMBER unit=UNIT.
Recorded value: value=70 unit=mph
